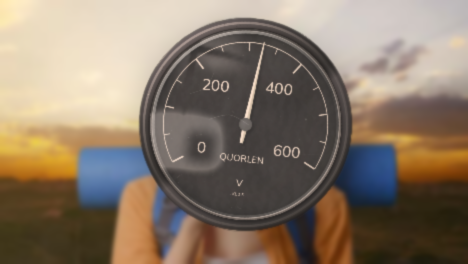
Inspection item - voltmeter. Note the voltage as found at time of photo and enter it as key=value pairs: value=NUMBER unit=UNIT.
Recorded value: value=325 unit=V
